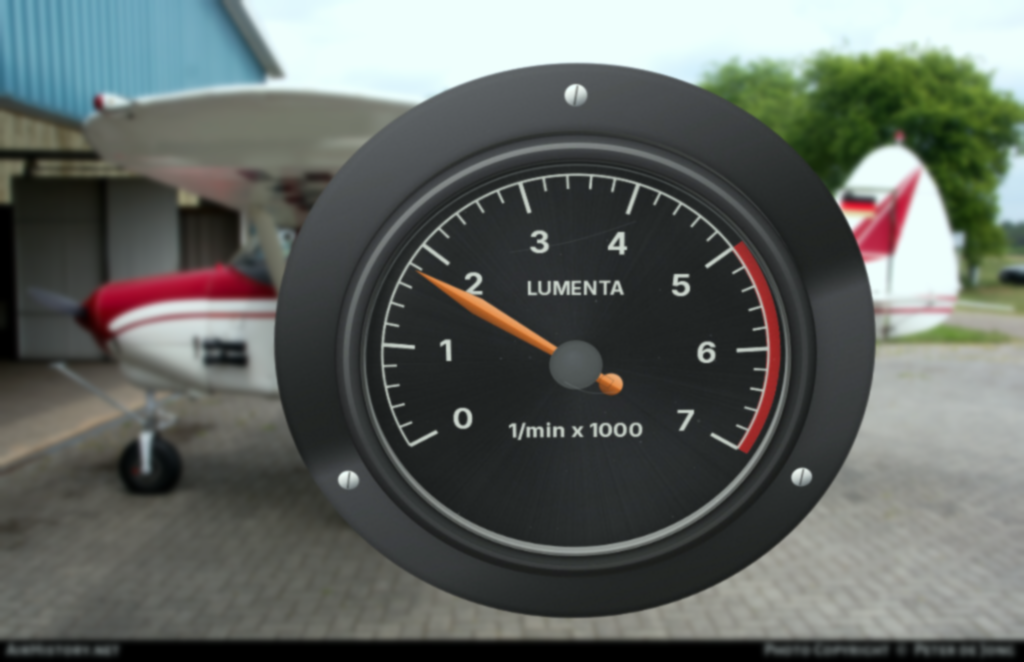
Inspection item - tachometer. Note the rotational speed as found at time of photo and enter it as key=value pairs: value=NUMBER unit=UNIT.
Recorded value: value=1800 unit=rpm
